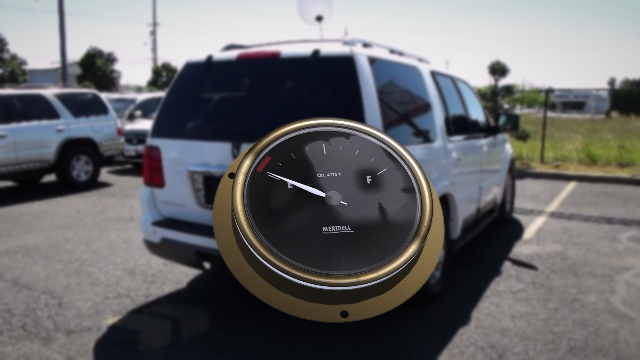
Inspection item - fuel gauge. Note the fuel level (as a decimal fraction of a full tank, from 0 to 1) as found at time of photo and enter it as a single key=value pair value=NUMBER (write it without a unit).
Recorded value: value=0
